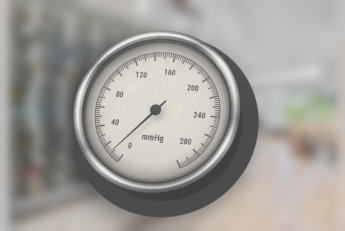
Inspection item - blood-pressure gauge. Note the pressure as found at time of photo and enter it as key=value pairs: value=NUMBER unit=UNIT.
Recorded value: value=10 unit=mmHg
